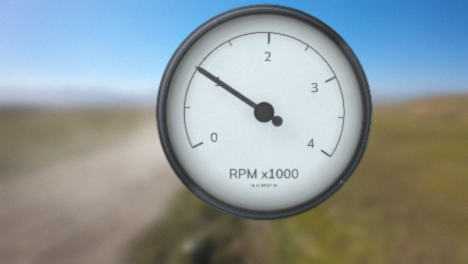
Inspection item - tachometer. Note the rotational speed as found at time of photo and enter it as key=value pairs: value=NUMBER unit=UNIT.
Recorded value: value=1000 unit=rpm
